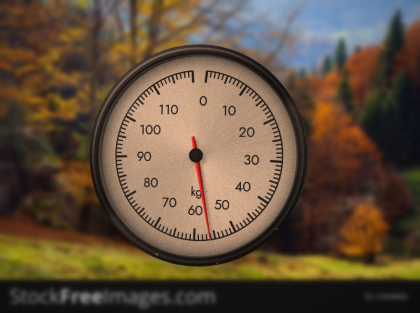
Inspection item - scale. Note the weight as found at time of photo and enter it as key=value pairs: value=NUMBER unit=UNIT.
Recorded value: value=56 unit=kg
